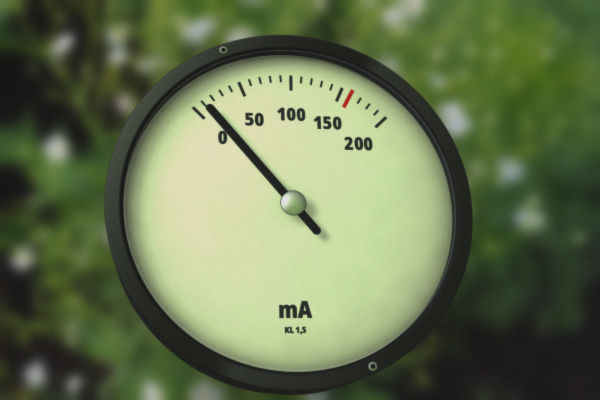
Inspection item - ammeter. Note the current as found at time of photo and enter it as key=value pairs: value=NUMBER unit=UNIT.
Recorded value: value=10 unit=mA
